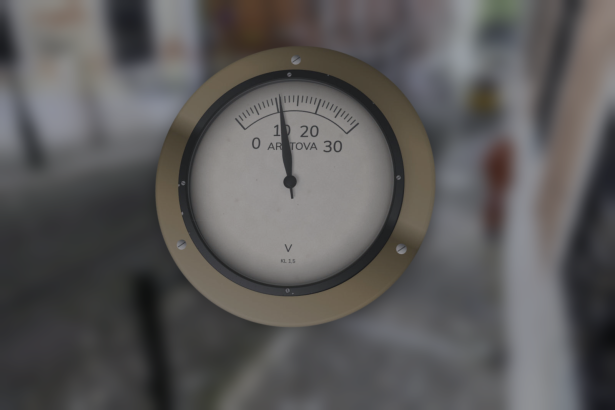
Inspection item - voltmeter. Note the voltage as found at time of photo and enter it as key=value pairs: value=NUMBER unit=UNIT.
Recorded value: value=11 unit=V
